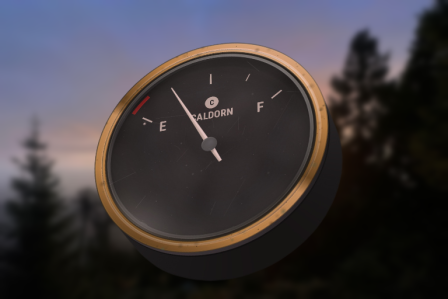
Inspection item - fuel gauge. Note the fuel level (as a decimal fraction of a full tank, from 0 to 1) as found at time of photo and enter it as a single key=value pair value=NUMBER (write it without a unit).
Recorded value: value=0.25
